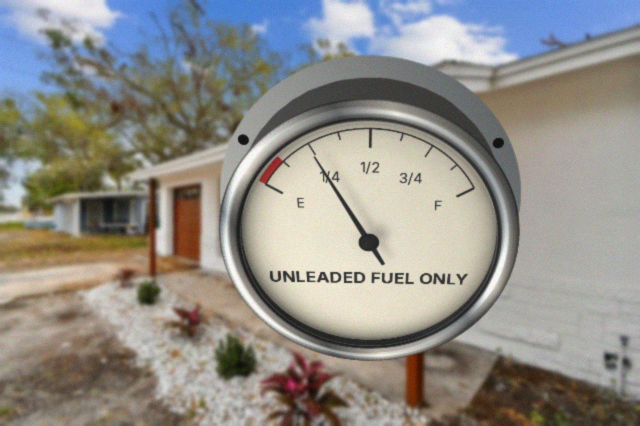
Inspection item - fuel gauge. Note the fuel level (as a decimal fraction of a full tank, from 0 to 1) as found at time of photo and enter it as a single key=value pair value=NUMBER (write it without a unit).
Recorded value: value=0.25
